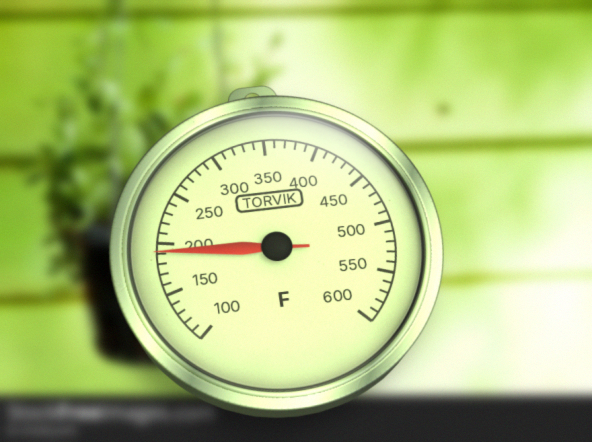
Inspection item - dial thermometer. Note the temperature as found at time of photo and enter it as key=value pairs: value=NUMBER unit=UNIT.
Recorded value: value=190 unit=°F
